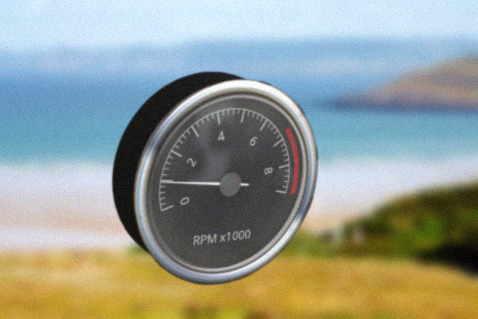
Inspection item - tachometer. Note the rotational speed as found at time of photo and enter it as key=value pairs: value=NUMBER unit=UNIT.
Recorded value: value=1000 unit=rpm
